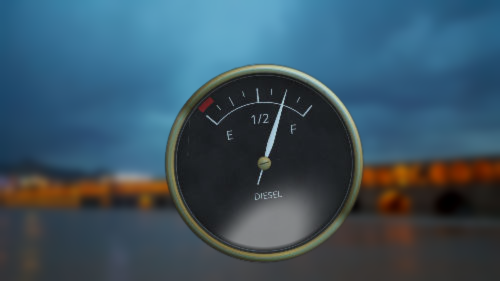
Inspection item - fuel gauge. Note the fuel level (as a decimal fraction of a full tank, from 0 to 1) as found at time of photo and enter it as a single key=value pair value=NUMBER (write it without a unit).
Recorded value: value=0.75
